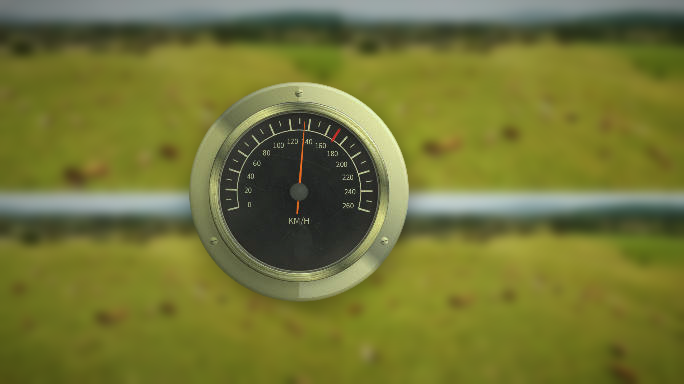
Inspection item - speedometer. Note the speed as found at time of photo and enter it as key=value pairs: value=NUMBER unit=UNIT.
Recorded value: value=135 unit=km/h
